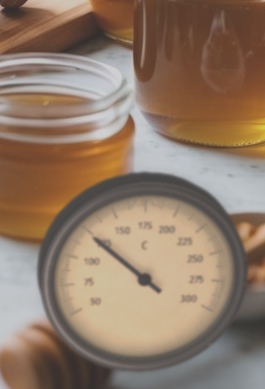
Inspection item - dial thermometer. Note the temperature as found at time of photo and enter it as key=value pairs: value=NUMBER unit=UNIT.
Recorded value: value=125 unit=°C
